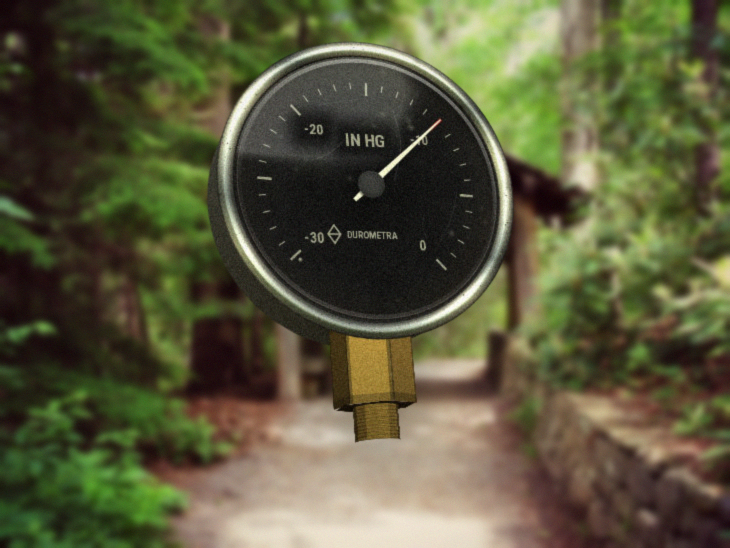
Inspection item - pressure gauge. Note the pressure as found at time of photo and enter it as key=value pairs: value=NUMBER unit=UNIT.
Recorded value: value=-10 unit=inHg
